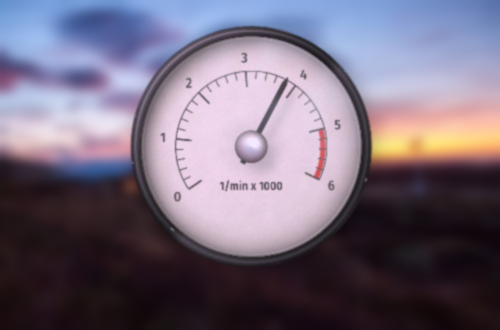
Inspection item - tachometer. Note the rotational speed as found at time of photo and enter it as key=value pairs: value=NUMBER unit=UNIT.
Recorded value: value=3800 unit=rpm
